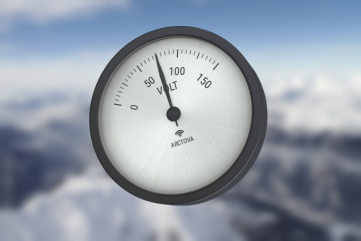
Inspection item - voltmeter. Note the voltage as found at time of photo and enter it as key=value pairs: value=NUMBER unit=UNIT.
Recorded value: value=75 unit=V
